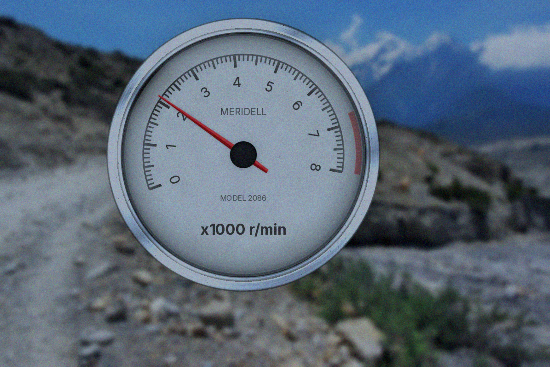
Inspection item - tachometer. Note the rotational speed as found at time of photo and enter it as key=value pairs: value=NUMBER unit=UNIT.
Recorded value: value=2100 unit=rpm
